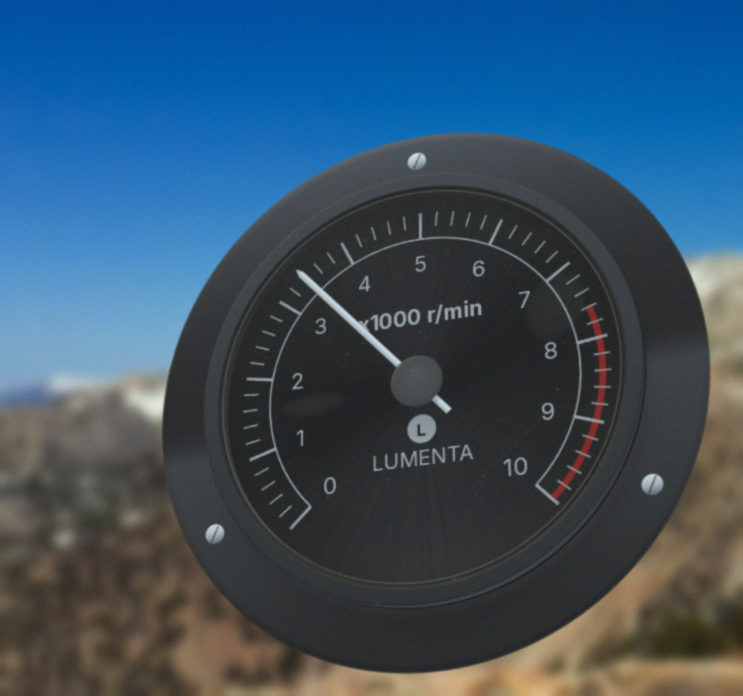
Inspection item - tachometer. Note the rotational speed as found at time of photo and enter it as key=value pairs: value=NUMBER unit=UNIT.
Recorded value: value=3400 unit=rpm
